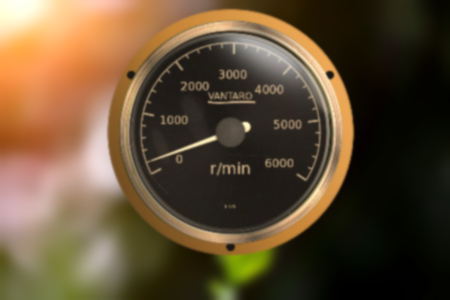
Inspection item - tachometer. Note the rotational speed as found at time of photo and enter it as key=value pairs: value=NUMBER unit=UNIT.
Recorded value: value=200 unit=rpm
